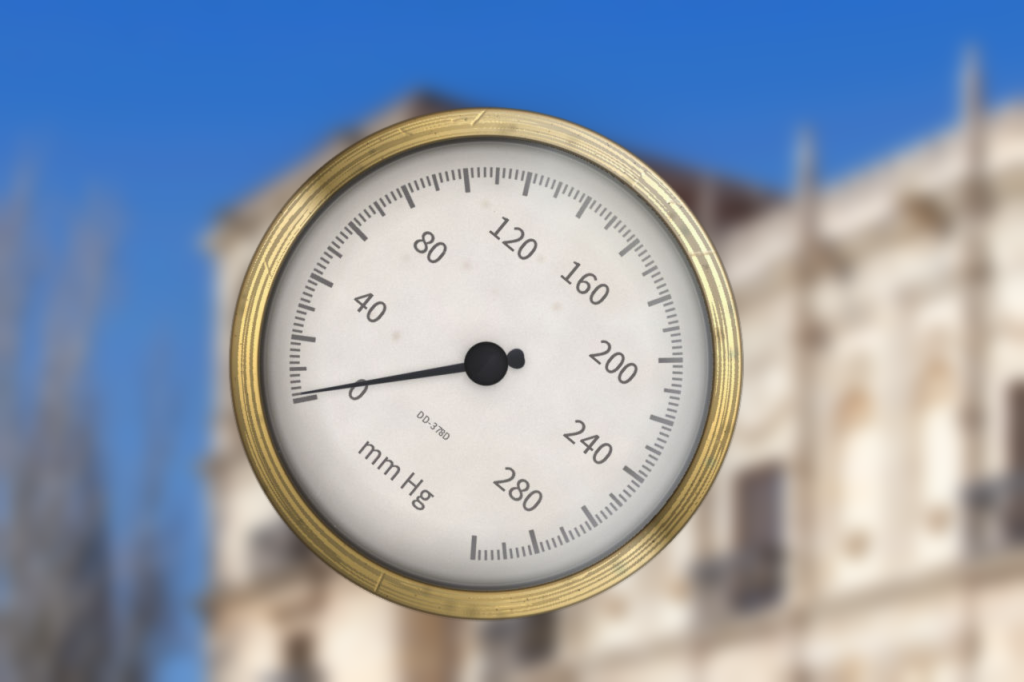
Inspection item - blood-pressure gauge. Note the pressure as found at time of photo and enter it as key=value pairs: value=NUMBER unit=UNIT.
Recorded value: value=2 unit=mmHg
